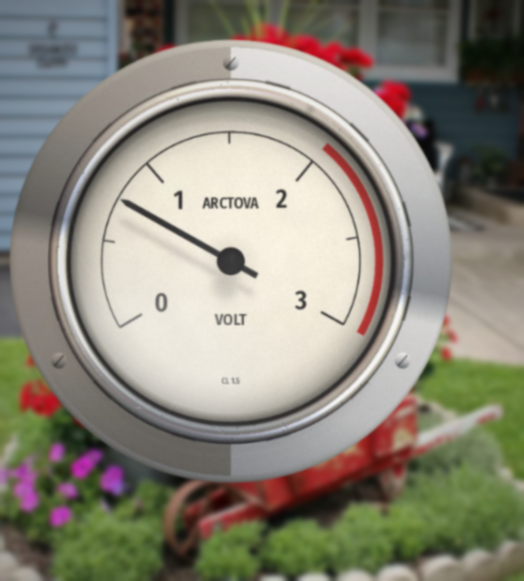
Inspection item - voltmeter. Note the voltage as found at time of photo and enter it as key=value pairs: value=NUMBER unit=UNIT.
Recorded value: value=0.75 unit=V
